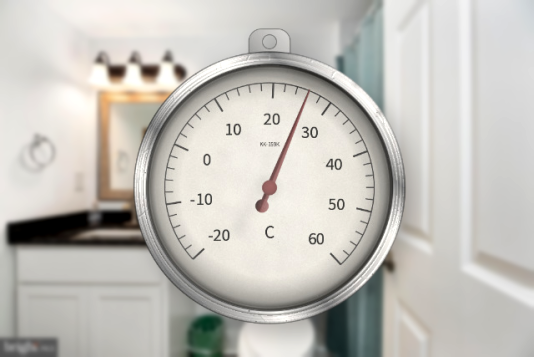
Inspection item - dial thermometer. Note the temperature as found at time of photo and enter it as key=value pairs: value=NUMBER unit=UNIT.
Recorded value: value=26 unit=°C
